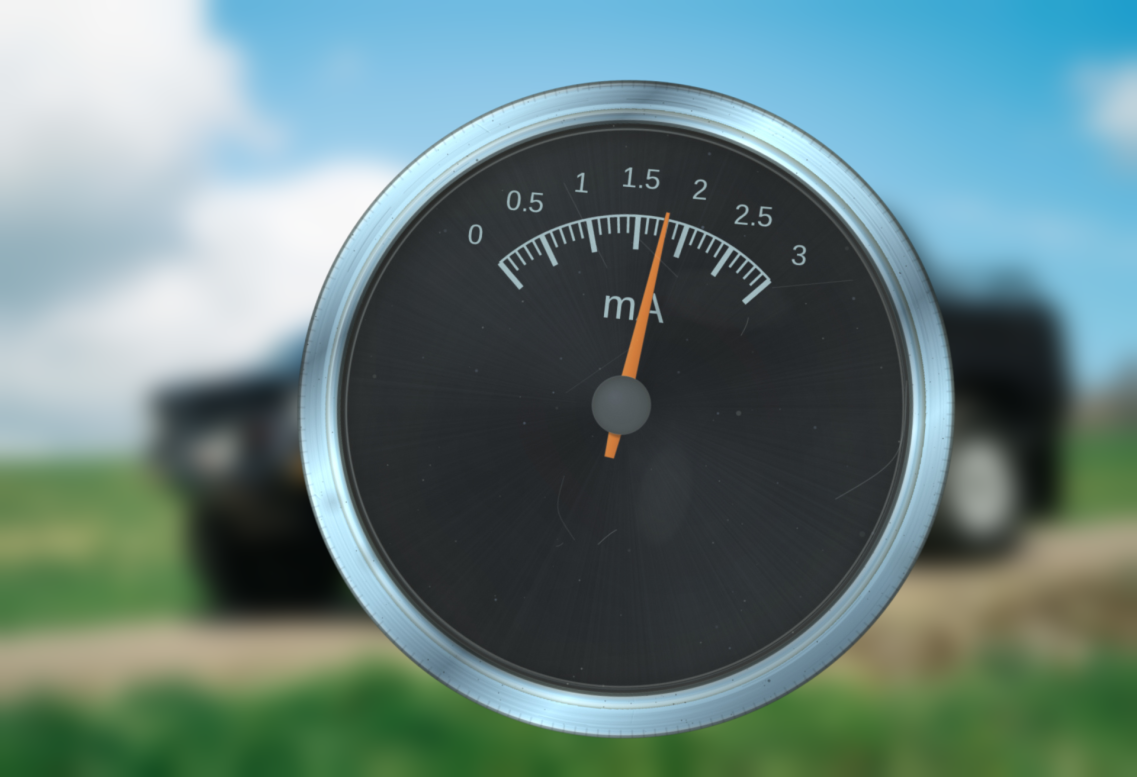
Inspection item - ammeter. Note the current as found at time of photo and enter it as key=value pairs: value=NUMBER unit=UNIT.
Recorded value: value=1.8 unit=mA
